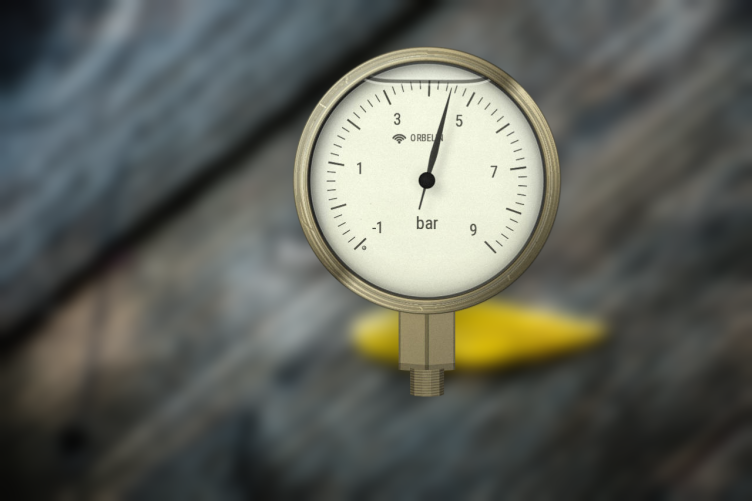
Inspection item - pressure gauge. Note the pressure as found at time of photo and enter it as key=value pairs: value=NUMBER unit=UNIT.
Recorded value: value=4.5 unit=bar
